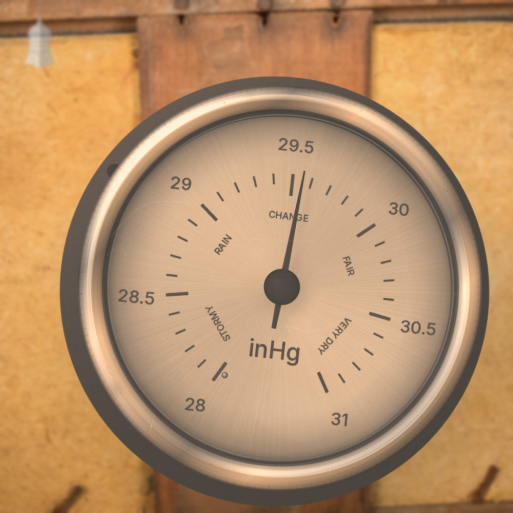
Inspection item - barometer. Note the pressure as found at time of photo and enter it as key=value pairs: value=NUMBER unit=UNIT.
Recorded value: value=29.55 unit=inHg
